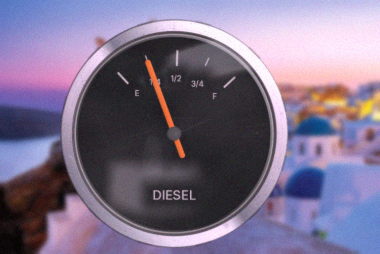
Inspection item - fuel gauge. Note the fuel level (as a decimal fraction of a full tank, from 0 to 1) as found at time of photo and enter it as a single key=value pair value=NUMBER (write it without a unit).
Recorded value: value=0.25
